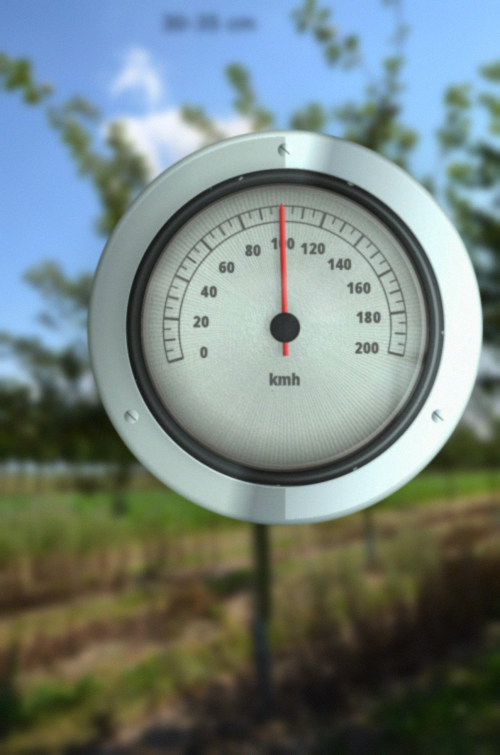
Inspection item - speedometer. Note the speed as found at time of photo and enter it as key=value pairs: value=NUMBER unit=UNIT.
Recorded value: value=100 unit=km/h
